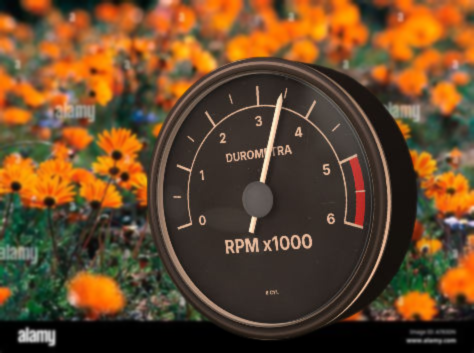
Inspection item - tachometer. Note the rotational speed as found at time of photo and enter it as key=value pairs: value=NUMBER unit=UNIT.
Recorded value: value=3500 unit=rpm
